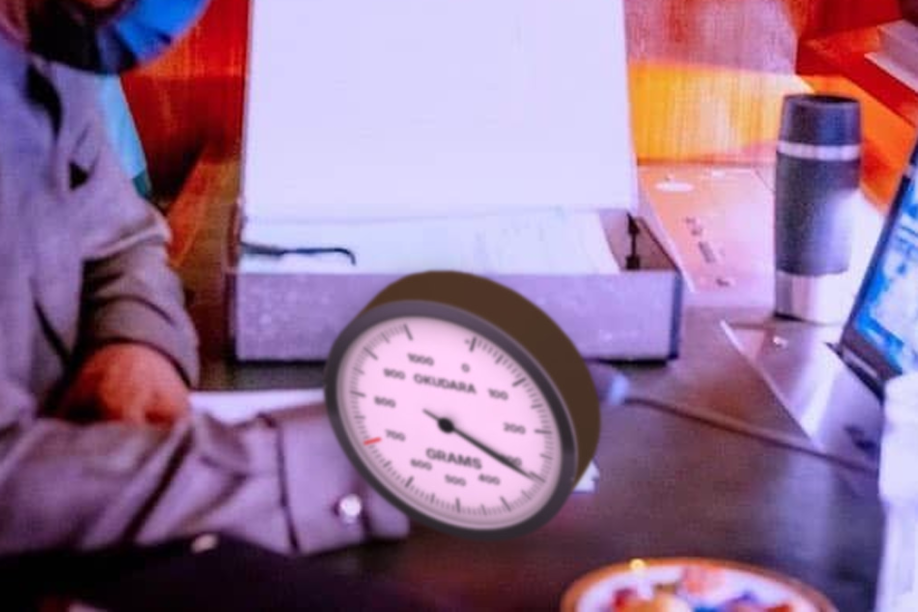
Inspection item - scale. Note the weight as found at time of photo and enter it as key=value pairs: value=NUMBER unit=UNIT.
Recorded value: value=300 unit=g
